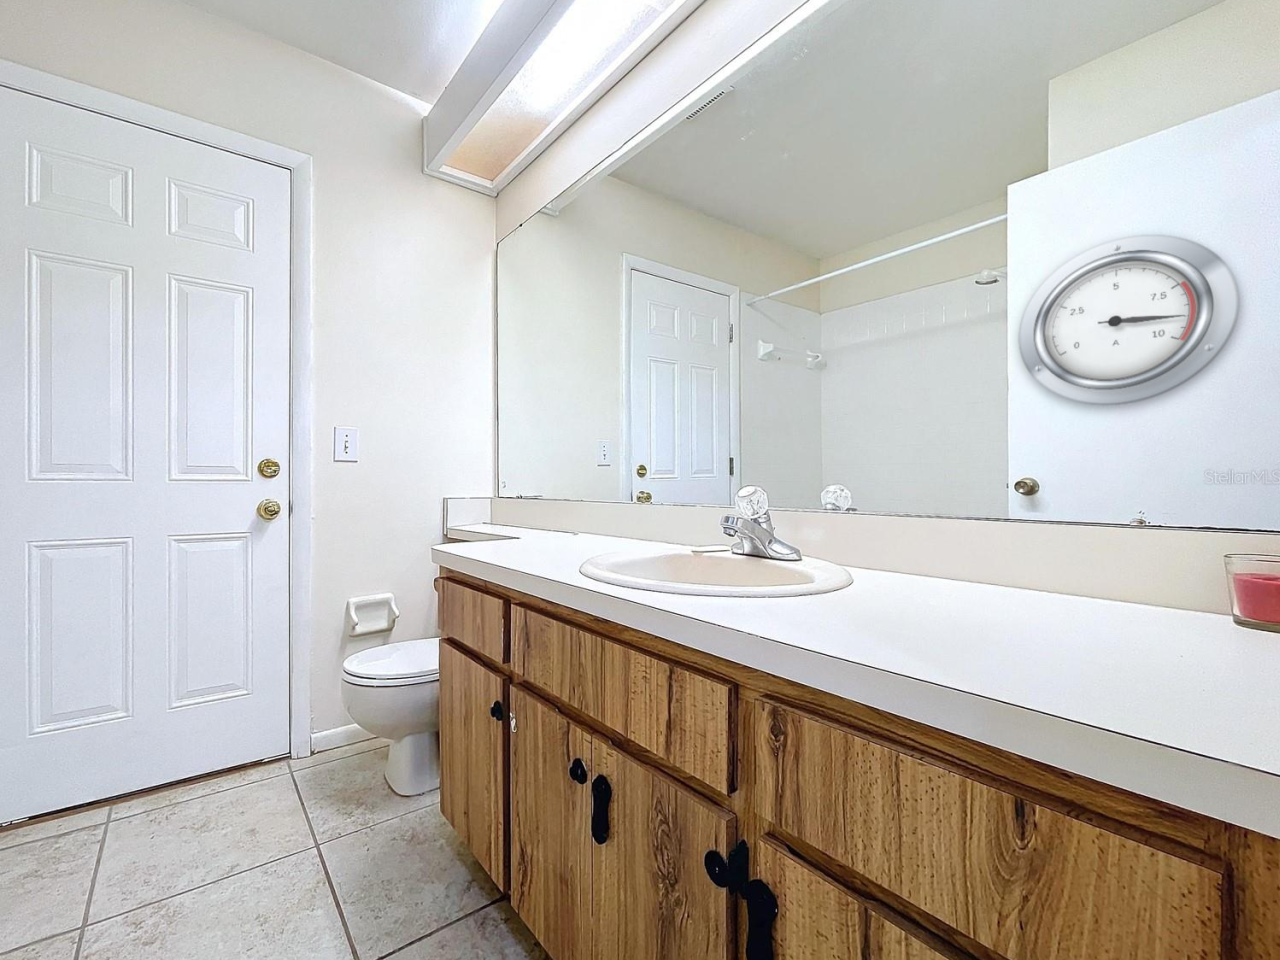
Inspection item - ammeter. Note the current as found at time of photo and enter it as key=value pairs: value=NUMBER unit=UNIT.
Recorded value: value=9 unit=A
